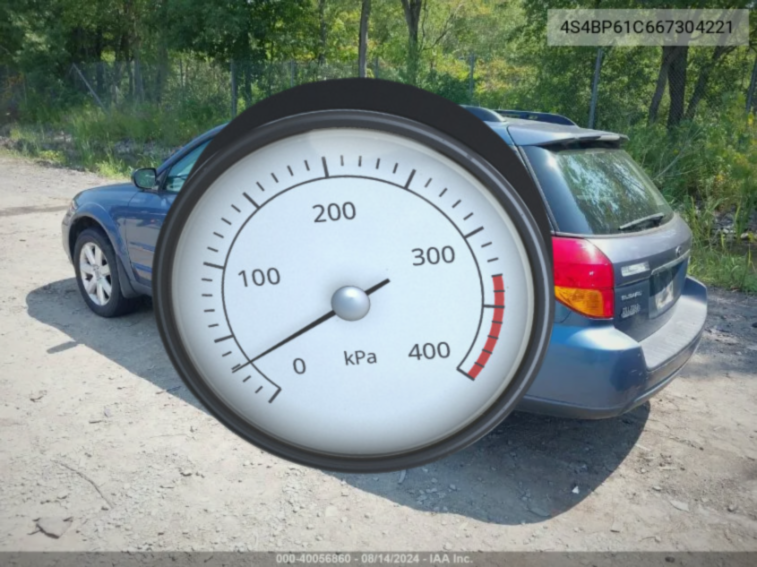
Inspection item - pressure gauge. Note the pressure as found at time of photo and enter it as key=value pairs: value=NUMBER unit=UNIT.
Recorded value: value=30 unit=kPa
